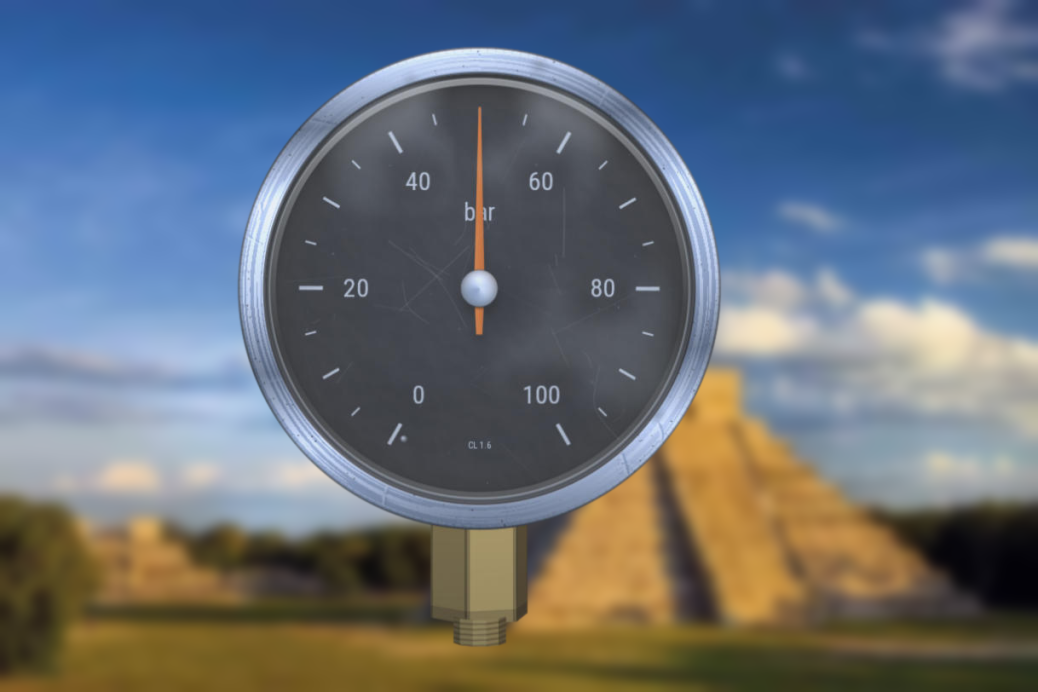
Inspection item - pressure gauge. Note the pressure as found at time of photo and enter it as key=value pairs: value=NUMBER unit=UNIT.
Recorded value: value=50 unit=bar
